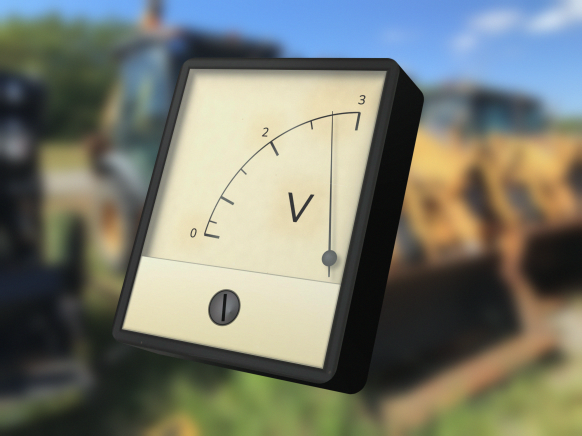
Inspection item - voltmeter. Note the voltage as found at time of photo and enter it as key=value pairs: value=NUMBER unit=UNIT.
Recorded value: value=2.75 unit=V
